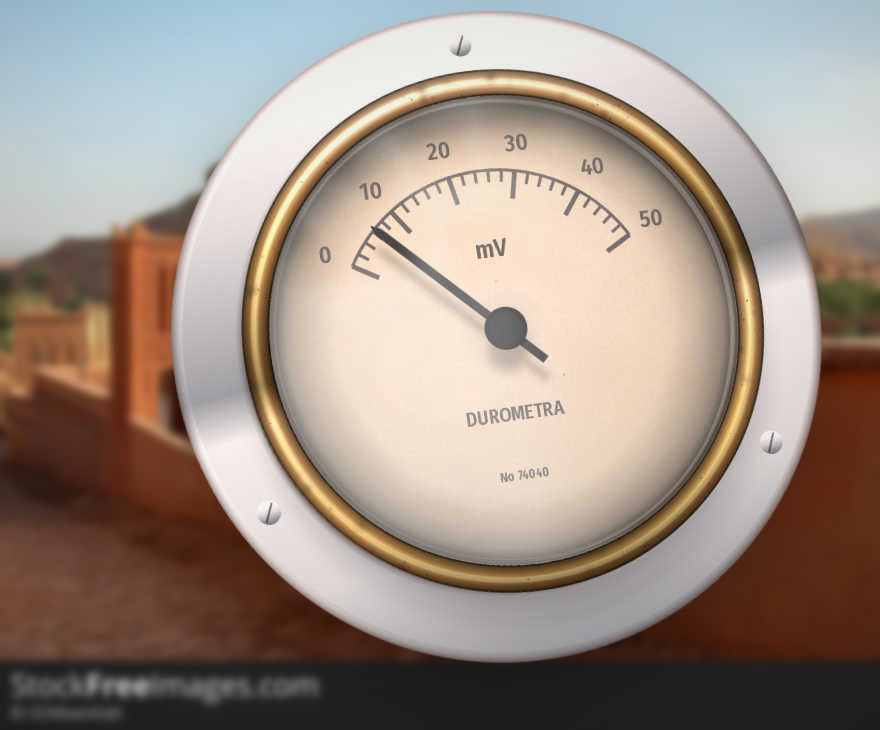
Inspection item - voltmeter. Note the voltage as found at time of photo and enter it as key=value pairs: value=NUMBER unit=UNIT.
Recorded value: value=6 unit=mV
